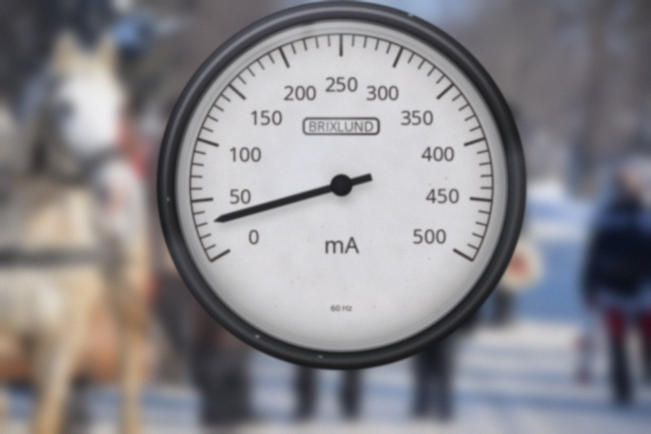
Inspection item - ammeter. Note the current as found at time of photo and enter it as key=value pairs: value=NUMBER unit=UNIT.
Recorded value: value=30 unit=mA
